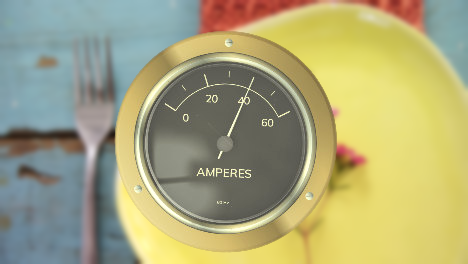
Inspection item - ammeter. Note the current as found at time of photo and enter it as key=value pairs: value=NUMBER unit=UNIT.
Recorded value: value=40 unit=A
